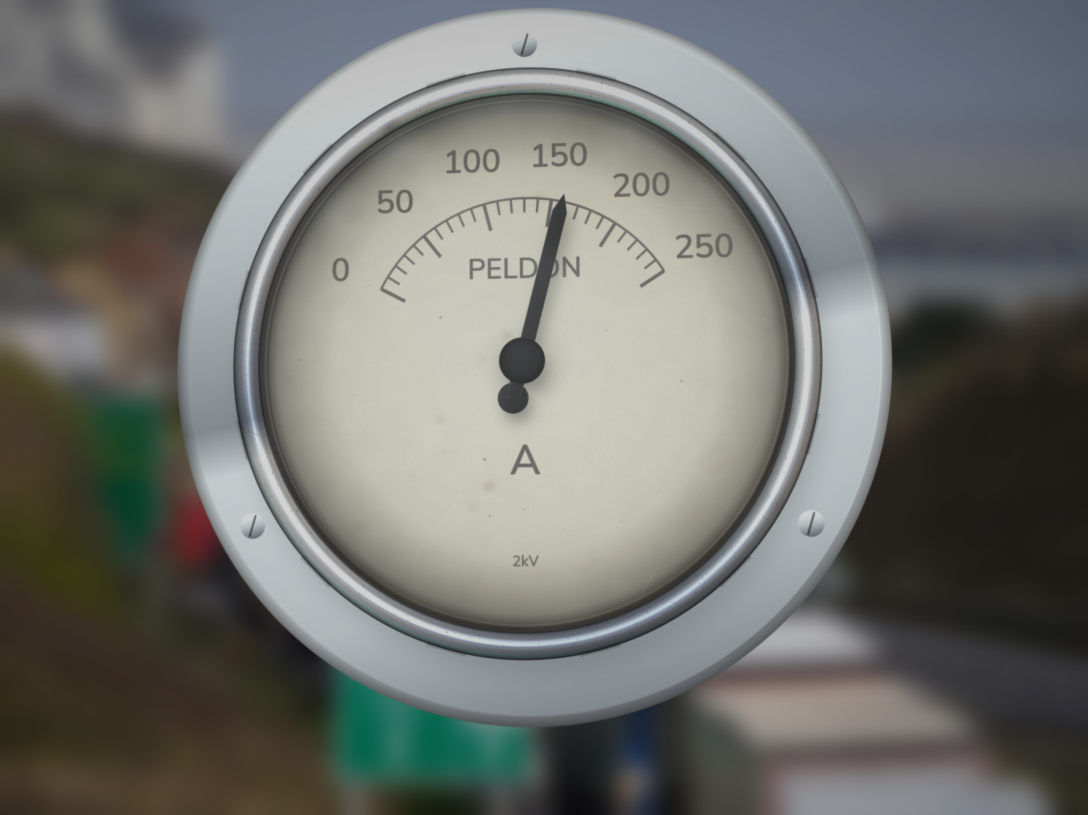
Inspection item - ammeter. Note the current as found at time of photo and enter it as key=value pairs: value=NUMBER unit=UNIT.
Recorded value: value=160 unit=A
